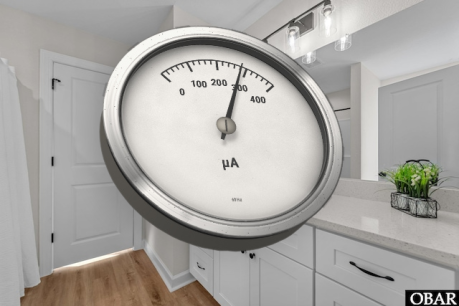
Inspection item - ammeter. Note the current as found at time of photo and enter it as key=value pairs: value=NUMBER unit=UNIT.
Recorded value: value=280 unit=µA
